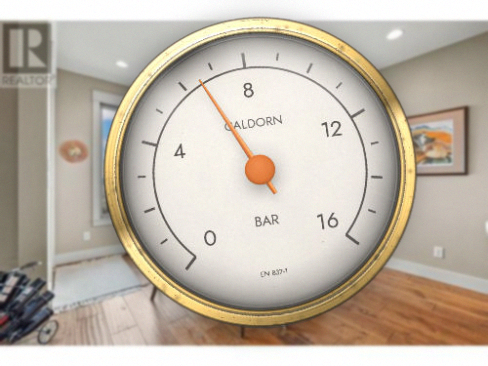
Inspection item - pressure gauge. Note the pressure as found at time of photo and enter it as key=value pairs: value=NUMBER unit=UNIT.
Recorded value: value=6.5 unit=bar
